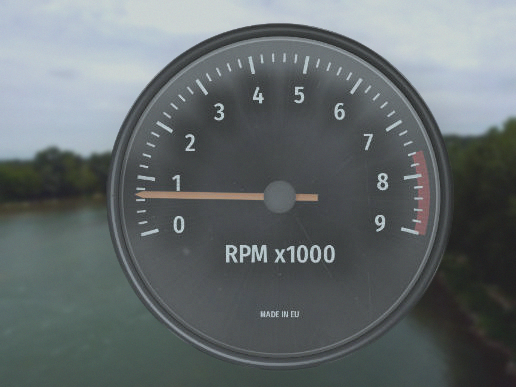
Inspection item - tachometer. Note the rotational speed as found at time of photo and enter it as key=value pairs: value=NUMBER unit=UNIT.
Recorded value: value=700 unit=rpm
